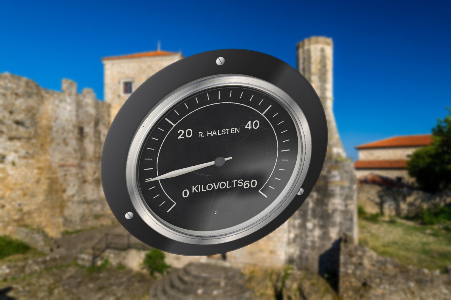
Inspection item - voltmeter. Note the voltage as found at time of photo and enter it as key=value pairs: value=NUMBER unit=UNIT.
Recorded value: value=8 unit=kV
